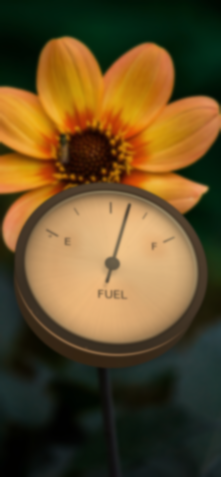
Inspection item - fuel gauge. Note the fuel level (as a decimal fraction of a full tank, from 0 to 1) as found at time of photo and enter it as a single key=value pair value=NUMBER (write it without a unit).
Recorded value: value=0.625
